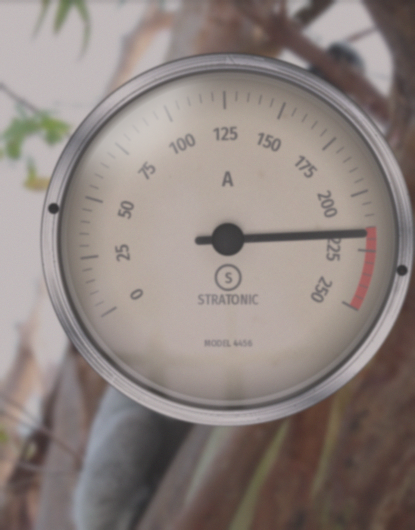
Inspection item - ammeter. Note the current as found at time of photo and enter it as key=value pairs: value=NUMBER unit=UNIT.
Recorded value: value=217.5 unit=A
